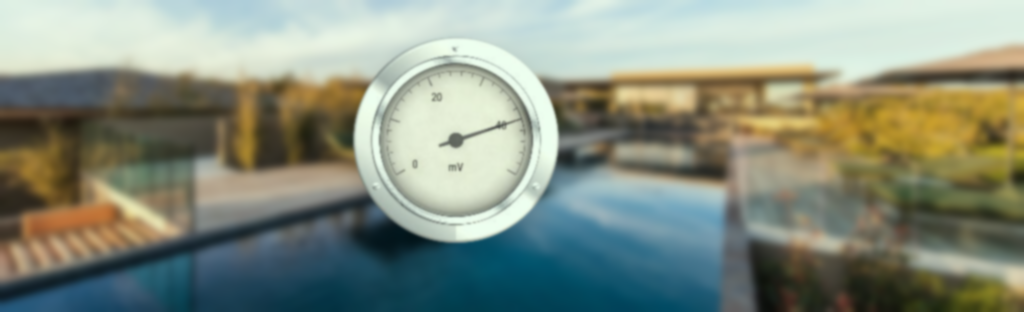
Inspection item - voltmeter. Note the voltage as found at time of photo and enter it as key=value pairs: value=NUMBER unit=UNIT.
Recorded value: value=40 unit=mV
